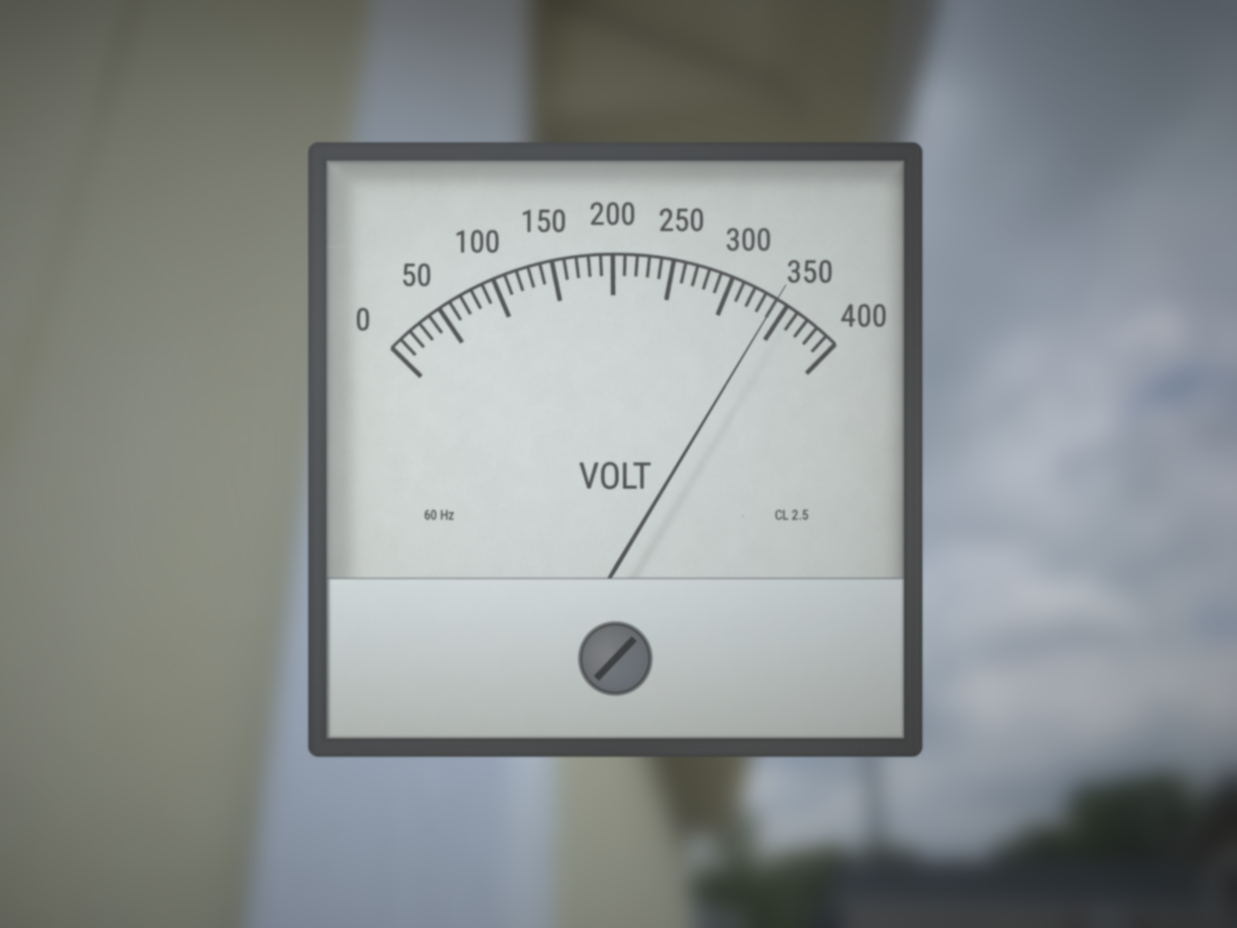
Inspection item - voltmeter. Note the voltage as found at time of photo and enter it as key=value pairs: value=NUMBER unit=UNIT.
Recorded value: value=340 unit=V
